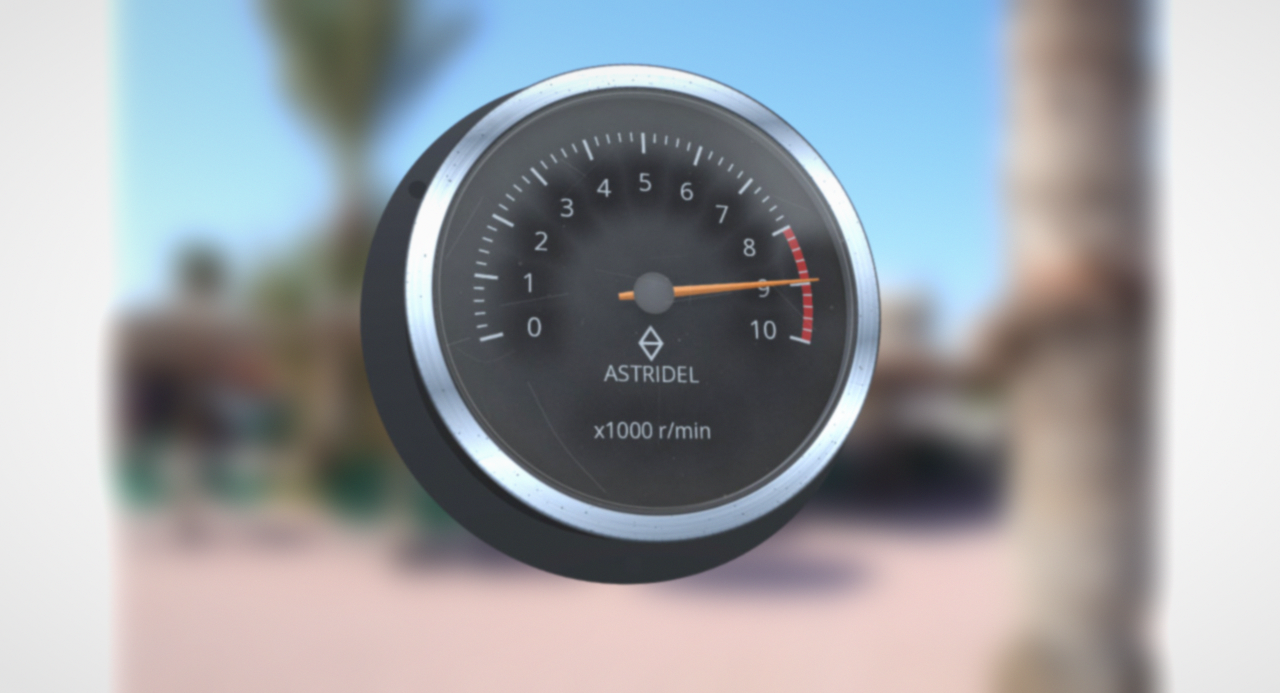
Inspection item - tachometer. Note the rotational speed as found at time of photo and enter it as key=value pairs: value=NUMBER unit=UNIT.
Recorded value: value=9000 unit=rpm
